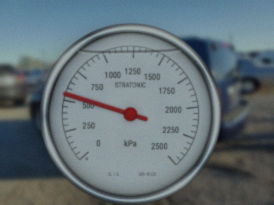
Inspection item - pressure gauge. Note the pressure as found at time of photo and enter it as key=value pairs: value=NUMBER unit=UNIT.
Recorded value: value=550 unit=kPa
